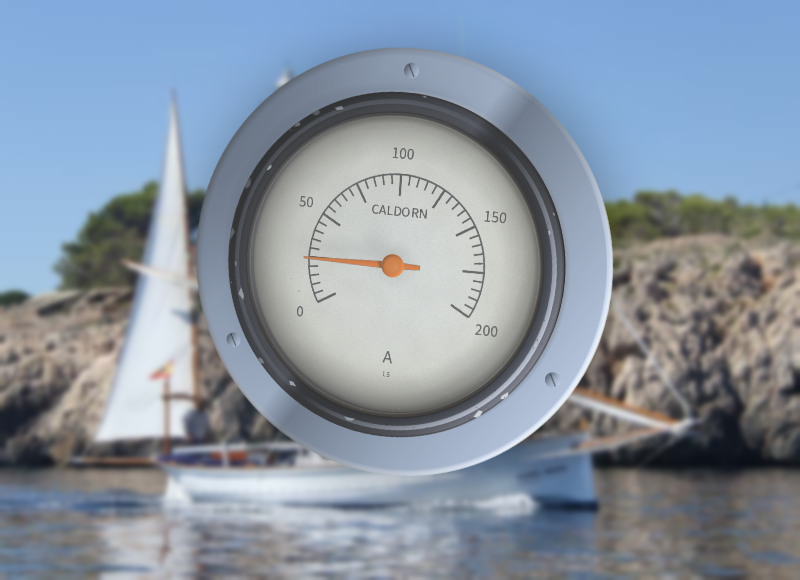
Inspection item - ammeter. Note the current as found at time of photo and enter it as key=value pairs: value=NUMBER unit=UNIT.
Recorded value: value=25 unit=A
